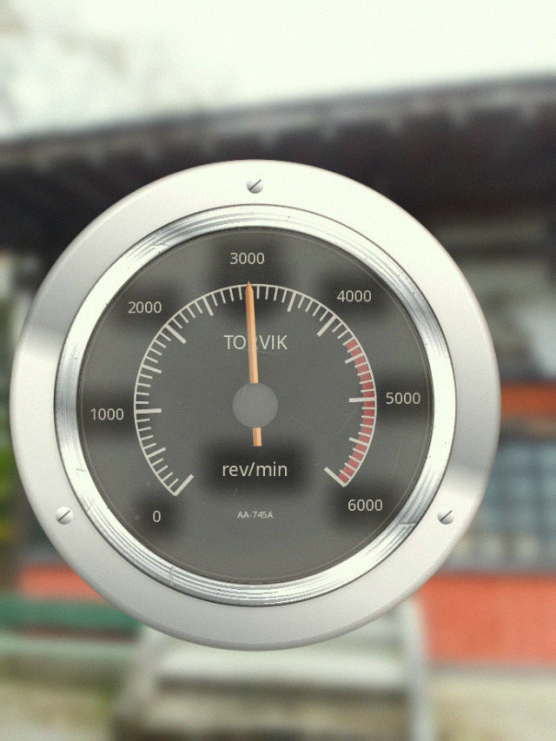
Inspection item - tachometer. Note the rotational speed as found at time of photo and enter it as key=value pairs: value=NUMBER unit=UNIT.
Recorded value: value=3000 unit=rpm
